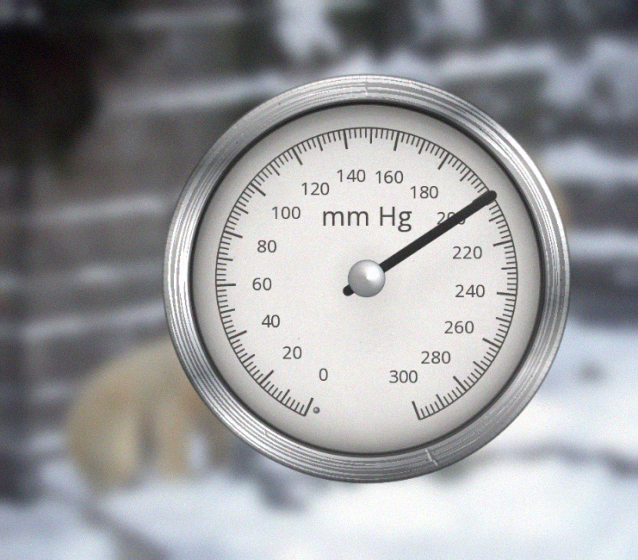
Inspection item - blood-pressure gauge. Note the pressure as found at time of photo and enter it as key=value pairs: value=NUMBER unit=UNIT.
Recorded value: value=202 unit=mmHg
